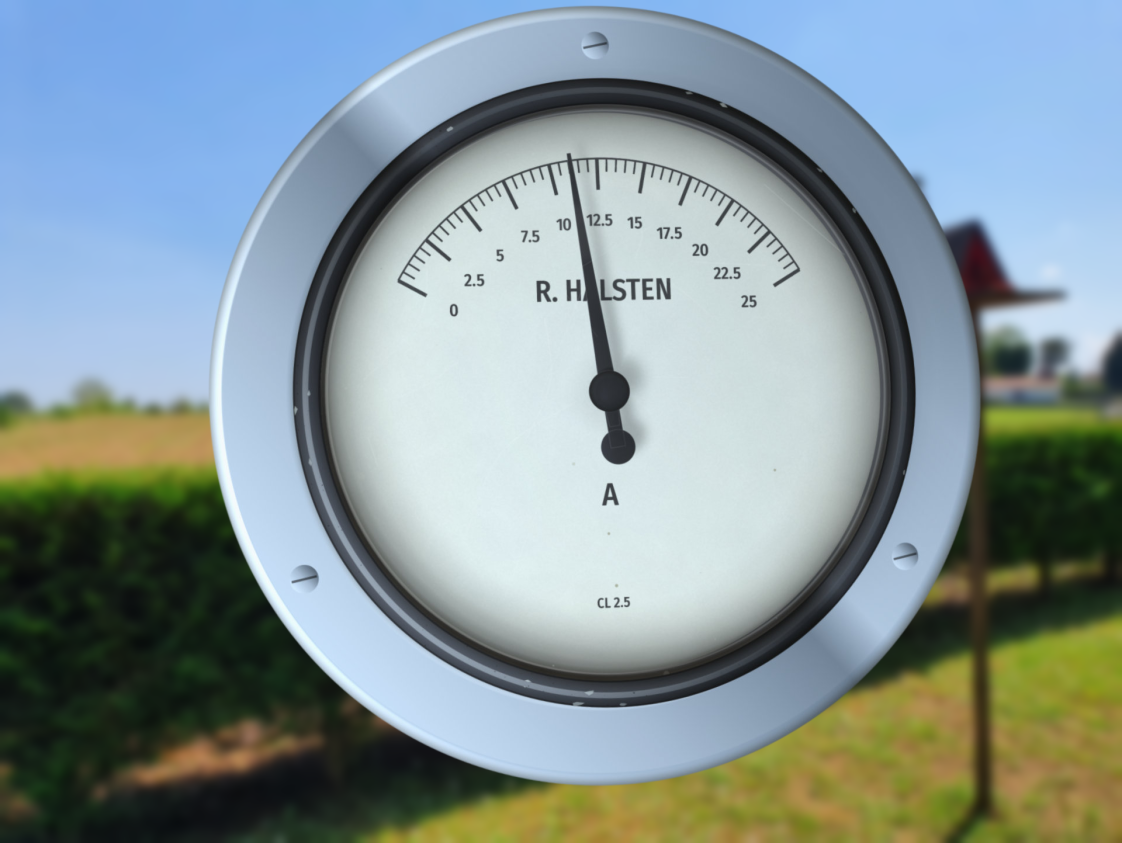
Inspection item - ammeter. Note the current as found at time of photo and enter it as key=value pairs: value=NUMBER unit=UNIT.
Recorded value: value=11 unit=A
